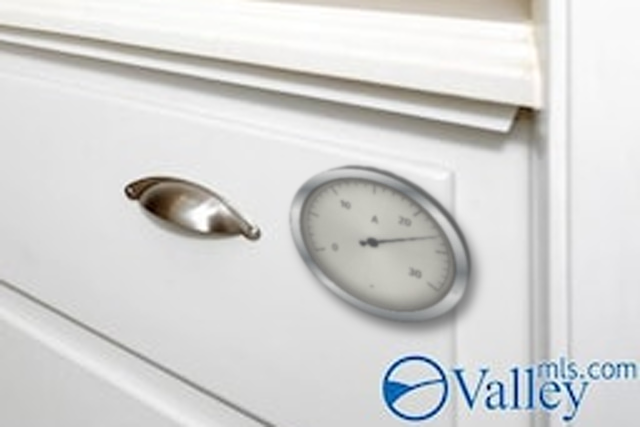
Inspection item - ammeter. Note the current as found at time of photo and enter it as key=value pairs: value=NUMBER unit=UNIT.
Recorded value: value=23 unit=A
